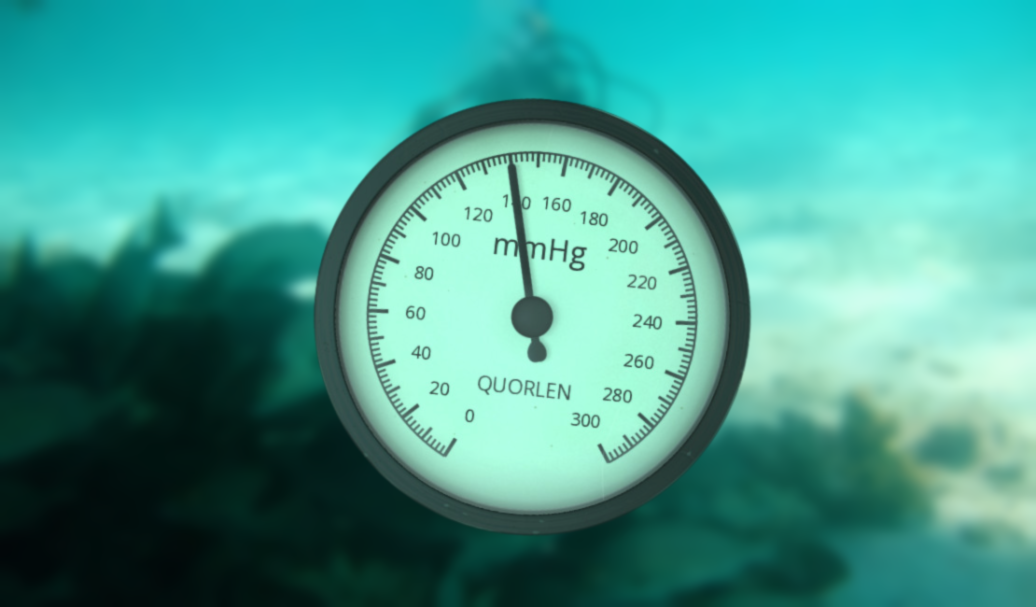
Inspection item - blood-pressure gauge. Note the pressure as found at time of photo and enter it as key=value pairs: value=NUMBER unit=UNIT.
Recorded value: value=140 unit=mmHg
